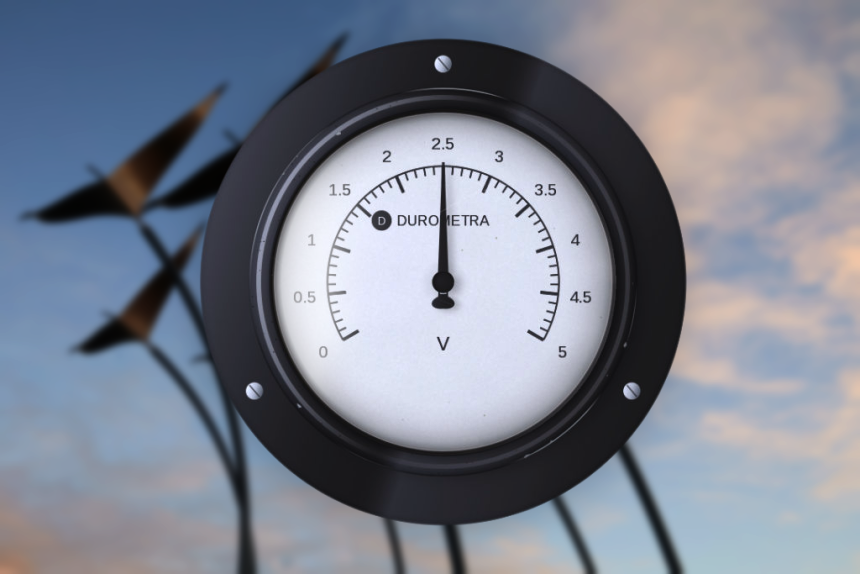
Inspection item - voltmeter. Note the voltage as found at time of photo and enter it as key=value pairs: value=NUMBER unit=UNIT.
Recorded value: value=2.5 unit=V
